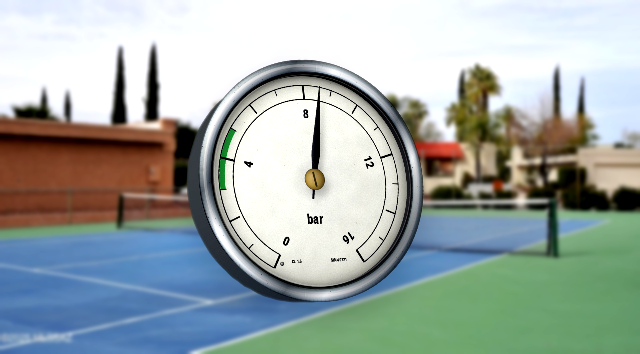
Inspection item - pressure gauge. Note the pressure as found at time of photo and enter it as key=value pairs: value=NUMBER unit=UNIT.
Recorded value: value=8.5 unit=bar
